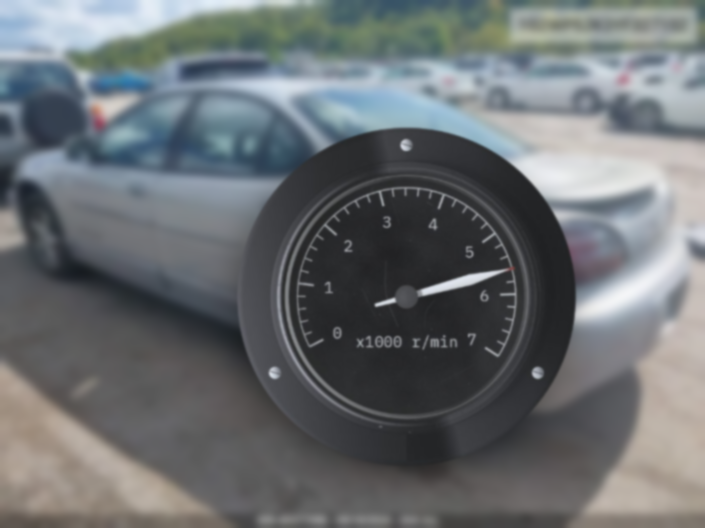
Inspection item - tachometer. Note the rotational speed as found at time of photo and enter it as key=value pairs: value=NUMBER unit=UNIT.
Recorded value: value=5600 unit=rpm
